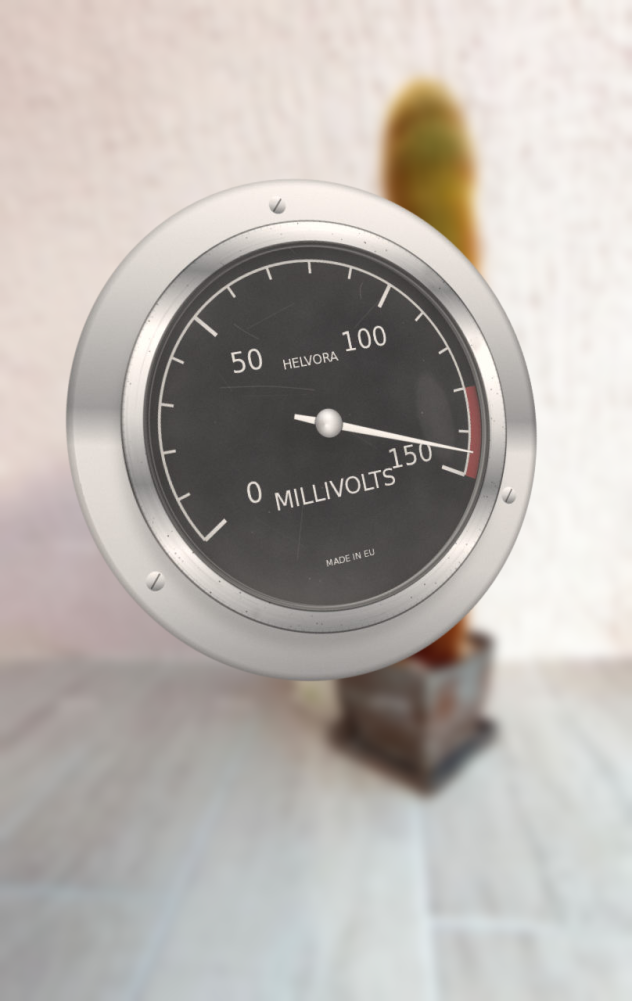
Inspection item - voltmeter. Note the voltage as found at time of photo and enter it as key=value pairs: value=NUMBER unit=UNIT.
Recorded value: value=145 unit=mV
